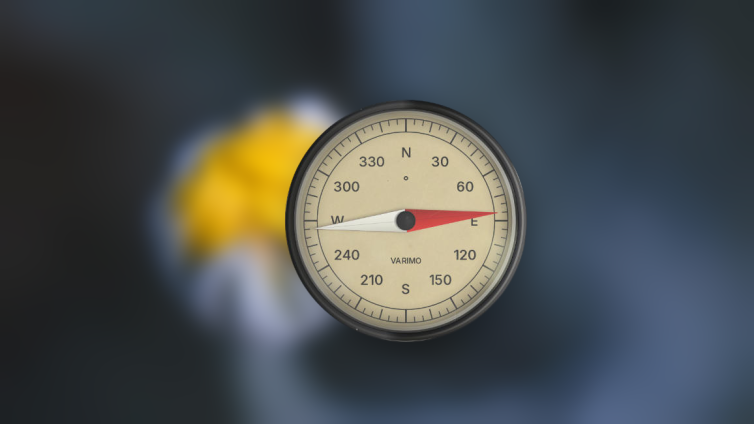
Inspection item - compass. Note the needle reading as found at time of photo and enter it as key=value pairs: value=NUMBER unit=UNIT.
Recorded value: value=85 unit=°
